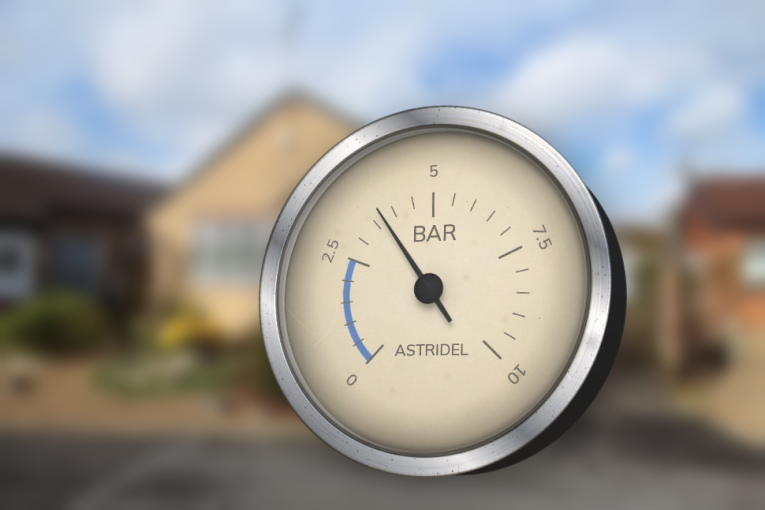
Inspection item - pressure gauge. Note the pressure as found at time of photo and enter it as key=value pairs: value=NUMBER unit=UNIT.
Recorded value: value=3.75 unit=bar
